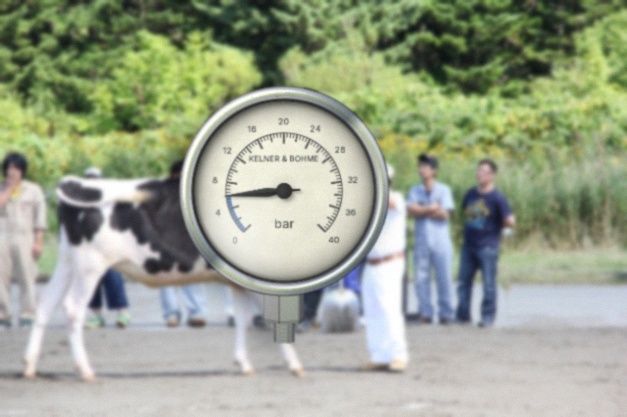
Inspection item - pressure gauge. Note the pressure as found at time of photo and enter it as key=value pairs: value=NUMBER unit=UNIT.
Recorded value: value=6 unit=bar
